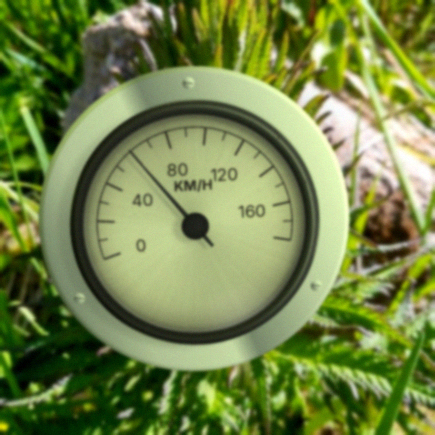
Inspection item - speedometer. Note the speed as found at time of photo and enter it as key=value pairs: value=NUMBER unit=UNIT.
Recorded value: value=60 unit=km/h
